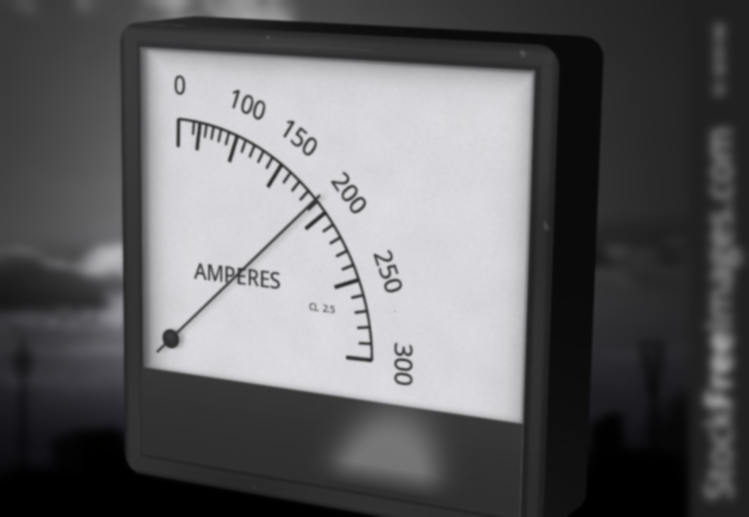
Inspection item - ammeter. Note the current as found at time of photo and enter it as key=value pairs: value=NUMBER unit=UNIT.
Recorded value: value=190 unit=A
